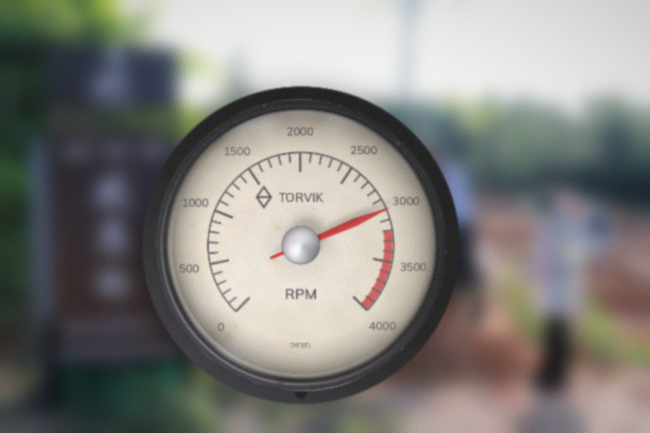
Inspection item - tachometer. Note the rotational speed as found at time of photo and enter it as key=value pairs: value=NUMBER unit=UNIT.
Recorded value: value=3000 unit=rpm
